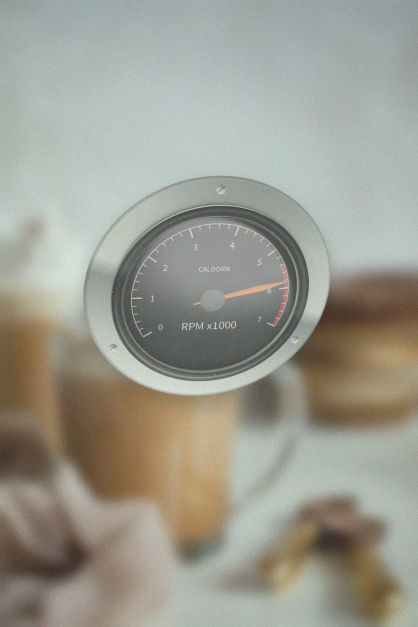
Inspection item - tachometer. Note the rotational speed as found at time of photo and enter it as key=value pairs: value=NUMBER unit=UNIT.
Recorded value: value=5800 unit=rpm
